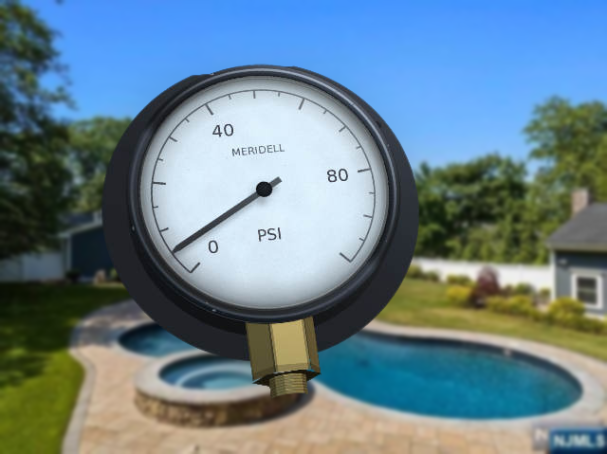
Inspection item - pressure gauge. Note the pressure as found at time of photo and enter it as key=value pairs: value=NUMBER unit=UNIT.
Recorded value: value=5 unit=psi
